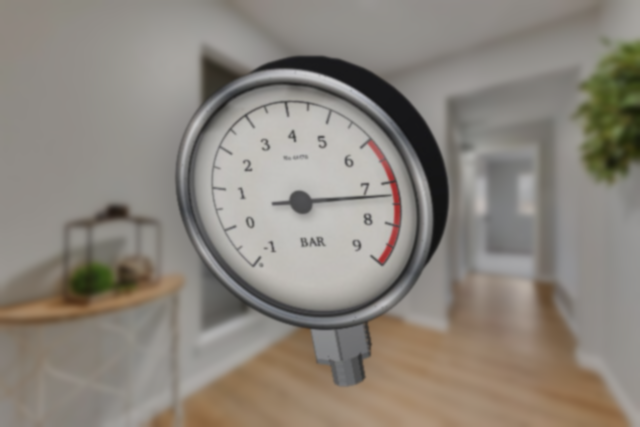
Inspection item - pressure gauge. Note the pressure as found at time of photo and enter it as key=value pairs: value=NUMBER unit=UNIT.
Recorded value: value=7.25 unit=bar
